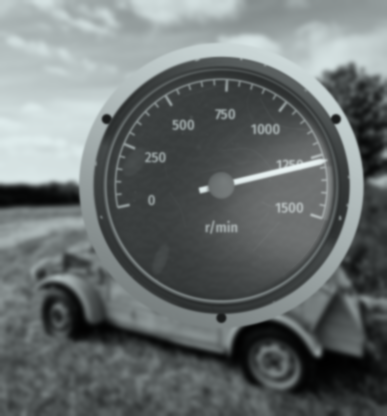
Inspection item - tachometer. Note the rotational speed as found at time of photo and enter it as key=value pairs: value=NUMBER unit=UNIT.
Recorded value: value=1275 unit=rpm
